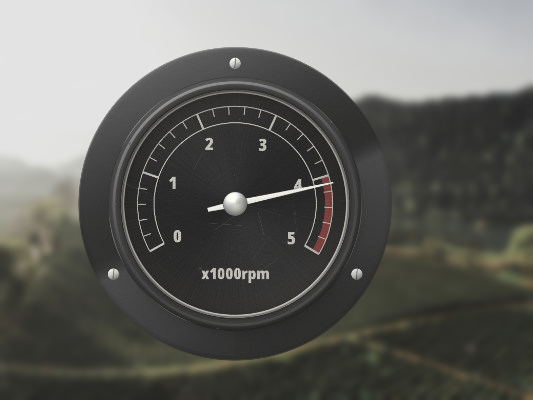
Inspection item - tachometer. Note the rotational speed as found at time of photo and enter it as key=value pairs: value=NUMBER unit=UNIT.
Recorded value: value=4100 unit=rpm
